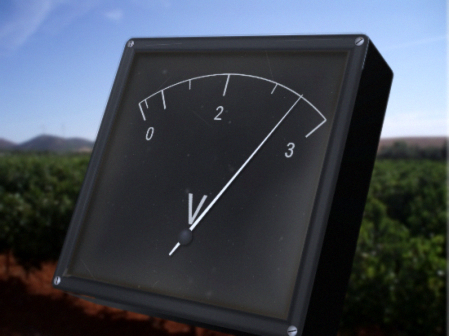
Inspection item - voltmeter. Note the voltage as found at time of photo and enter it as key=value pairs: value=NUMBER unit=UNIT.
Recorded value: value=2.75 unit=V
